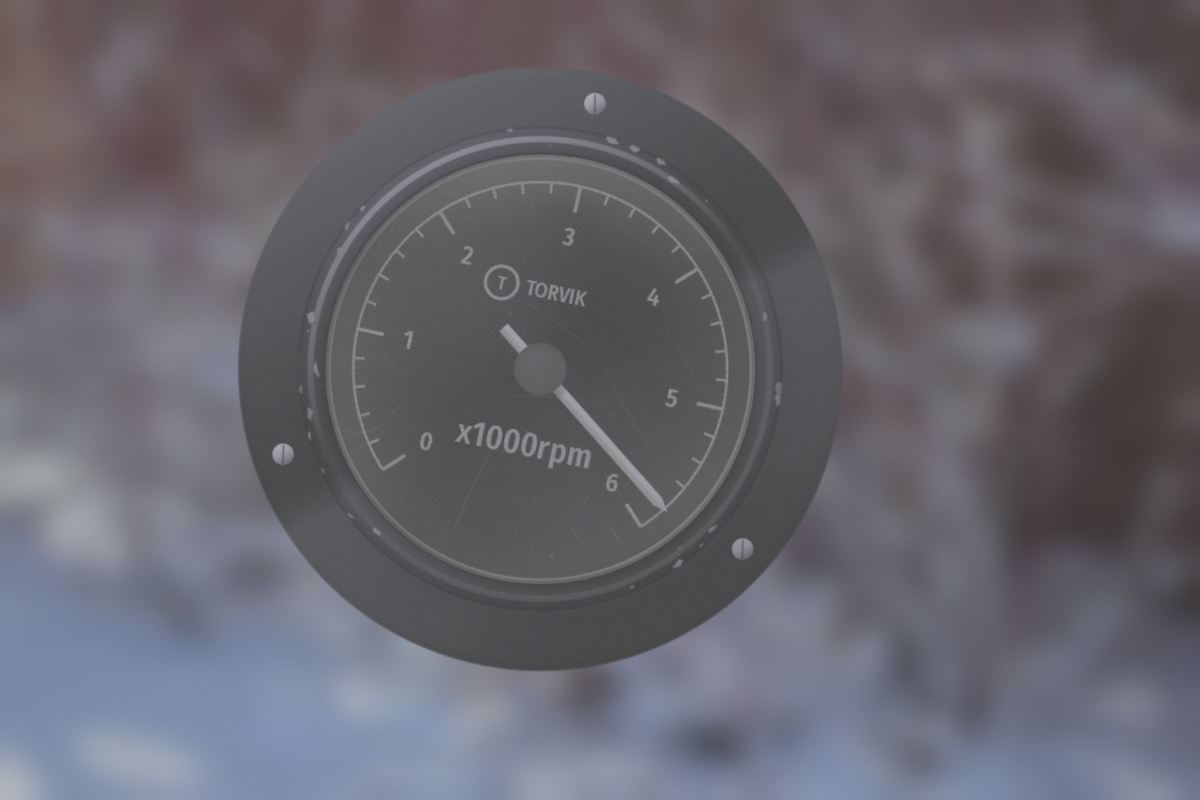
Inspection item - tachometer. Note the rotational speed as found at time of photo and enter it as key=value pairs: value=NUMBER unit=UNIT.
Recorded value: value=5800 unit=rpm
